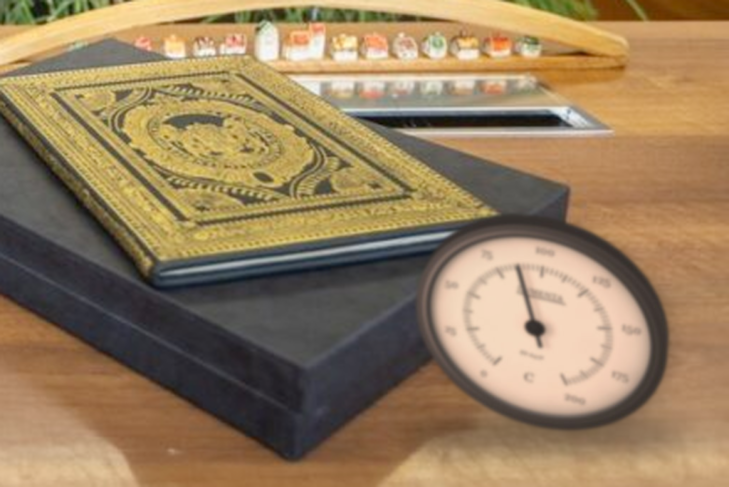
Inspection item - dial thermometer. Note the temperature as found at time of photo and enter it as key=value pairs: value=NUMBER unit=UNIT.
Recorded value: value=87.5 unit=°C
